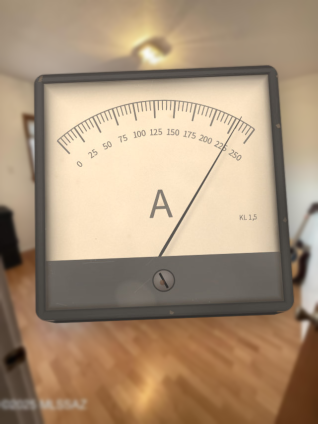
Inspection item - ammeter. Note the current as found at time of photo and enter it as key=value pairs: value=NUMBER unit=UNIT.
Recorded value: value=230 unit=A
